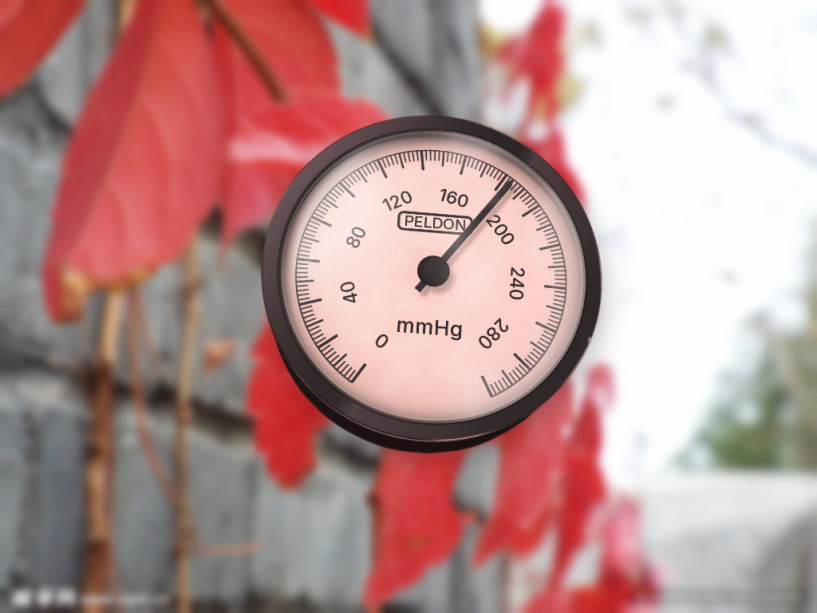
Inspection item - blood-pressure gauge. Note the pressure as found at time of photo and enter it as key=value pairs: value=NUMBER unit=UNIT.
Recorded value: value=184 unit=mmHg
